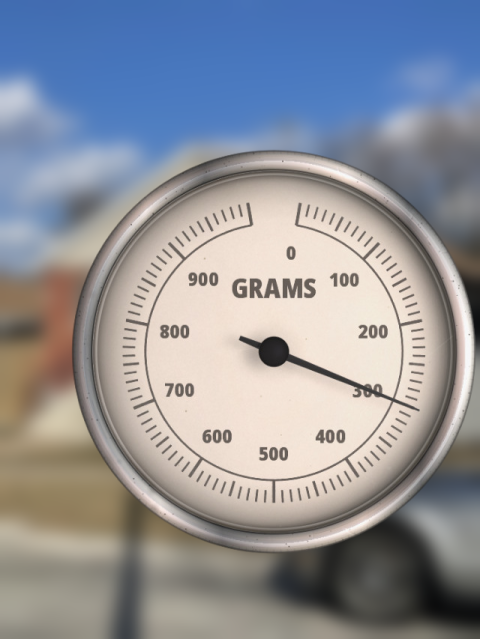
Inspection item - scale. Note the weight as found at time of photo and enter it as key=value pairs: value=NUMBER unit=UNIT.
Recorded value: value=300 unit=g
